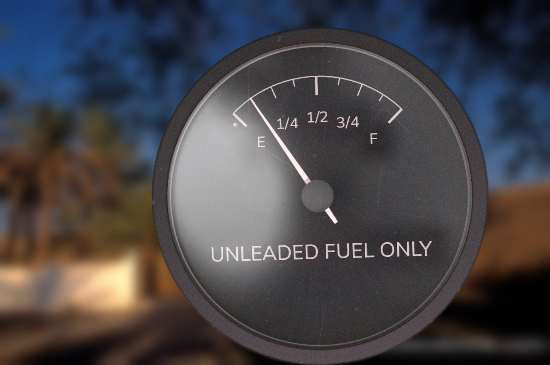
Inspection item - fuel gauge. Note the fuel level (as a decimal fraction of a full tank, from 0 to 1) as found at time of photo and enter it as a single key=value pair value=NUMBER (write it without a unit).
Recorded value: value=0.125
